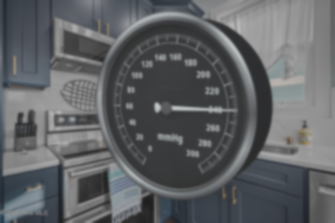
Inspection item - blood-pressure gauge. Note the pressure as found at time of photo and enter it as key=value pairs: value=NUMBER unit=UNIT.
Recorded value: value=240 unit=mmHg
